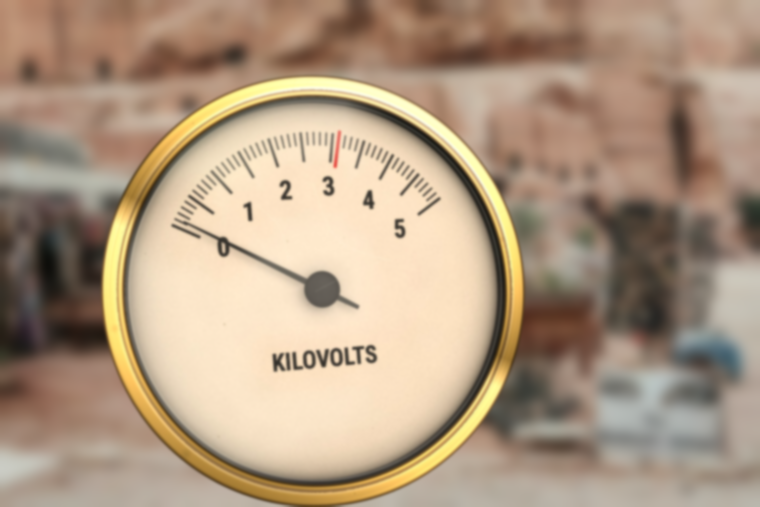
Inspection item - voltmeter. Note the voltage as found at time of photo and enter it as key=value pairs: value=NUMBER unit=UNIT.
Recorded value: value=0.1 unit=kV
